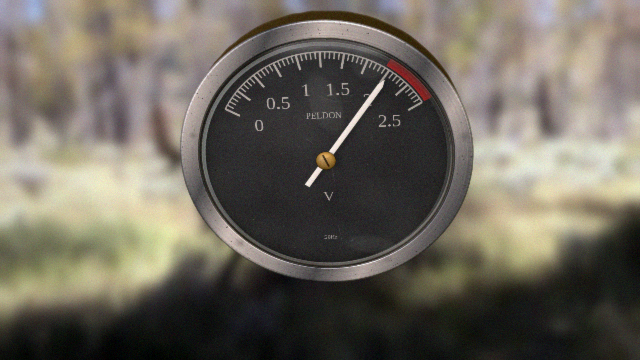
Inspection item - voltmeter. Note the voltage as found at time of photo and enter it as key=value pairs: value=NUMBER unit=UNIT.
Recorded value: value=2 unit=V
